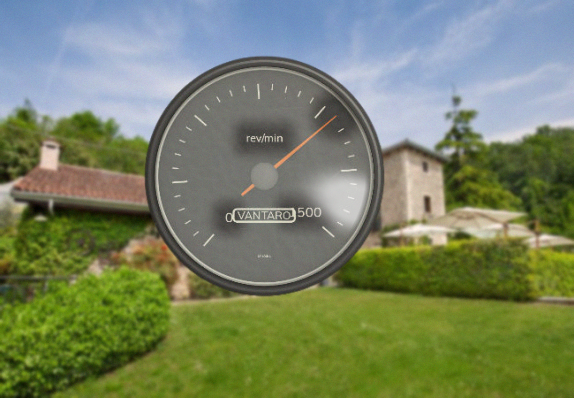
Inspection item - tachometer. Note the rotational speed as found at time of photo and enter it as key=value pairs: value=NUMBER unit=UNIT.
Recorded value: value=1050 unit=rpm
